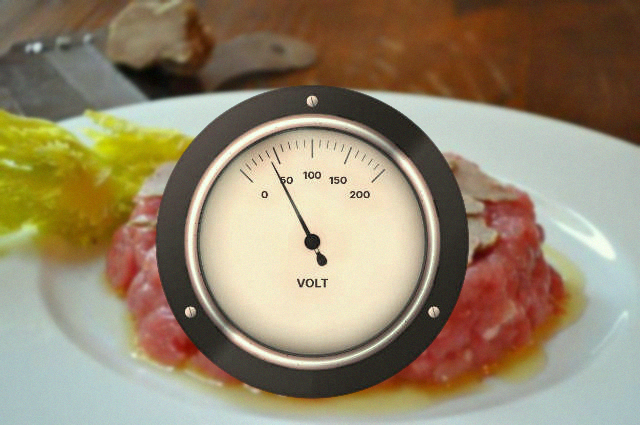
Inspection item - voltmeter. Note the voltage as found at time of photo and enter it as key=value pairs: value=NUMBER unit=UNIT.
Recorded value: value=40 unit=V
